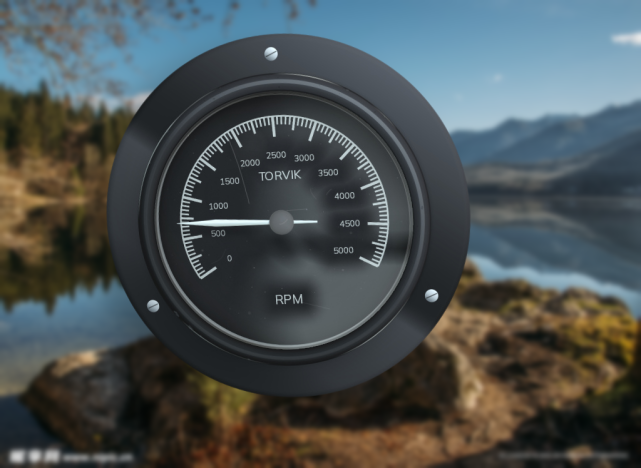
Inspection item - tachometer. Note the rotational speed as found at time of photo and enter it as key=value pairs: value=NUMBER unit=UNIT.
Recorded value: value=700 unit=rpm
